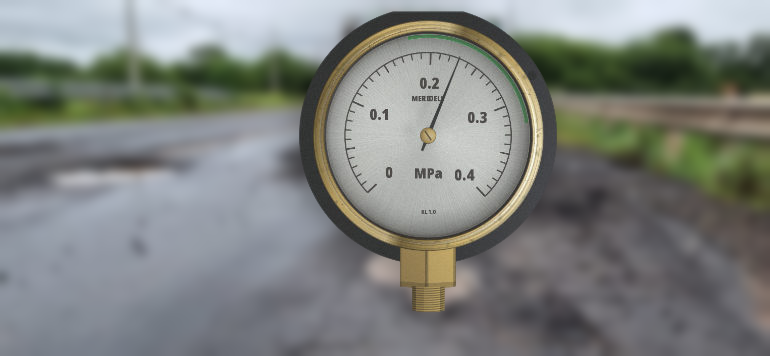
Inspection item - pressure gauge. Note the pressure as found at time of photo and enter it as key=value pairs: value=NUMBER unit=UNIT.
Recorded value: value=0.23 unit=MPa
